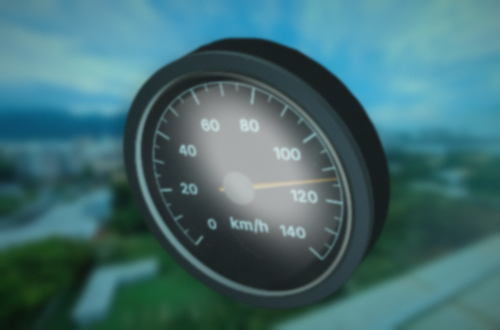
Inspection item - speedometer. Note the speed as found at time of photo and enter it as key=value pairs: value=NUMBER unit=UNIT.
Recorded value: value=112.5 unit=km/h
